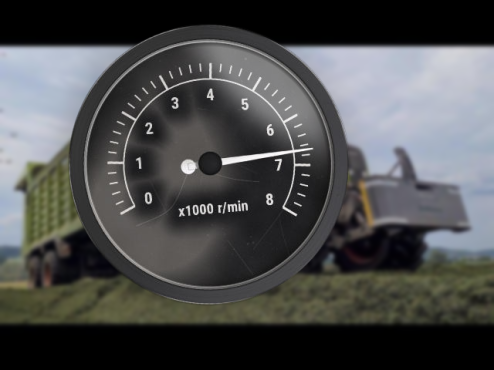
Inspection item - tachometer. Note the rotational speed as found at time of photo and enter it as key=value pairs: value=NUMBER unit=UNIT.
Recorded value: value=6700 unit=rpm
